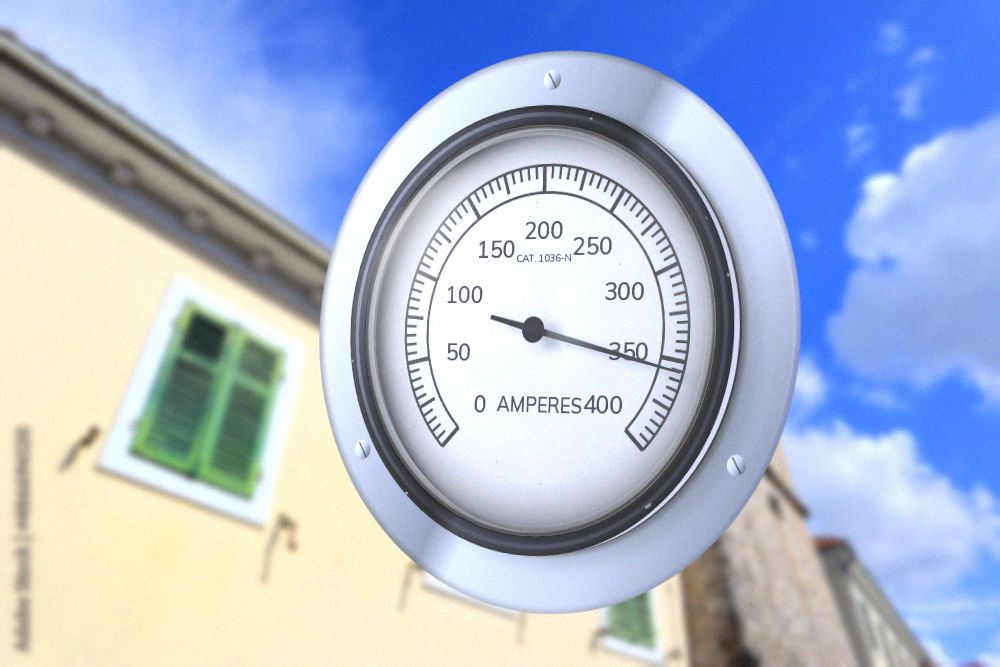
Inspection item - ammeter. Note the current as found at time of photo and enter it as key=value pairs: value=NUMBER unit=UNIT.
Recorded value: value=355 unit=A
